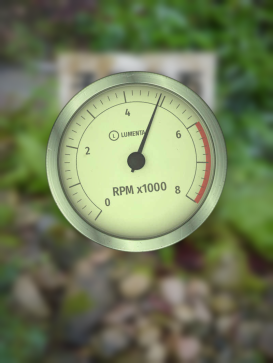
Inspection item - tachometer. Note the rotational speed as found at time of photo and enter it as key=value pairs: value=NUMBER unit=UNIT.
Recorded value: value=4900 unit=rpm
